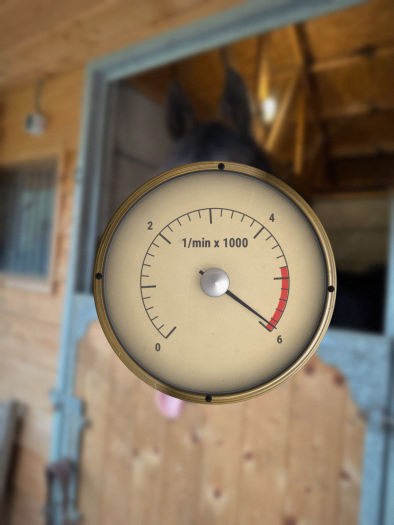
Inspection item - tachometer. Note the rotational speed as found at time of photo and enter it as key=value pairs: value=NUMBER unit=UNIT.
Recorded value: value=5900 unit=rpm
